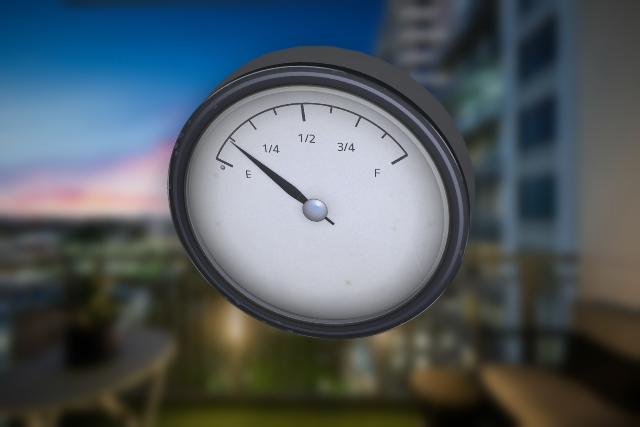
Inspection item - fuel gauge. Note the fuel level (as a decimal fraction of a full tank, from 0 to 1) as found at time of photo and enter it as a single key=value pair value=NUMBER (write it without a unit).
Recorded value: value=0.125
